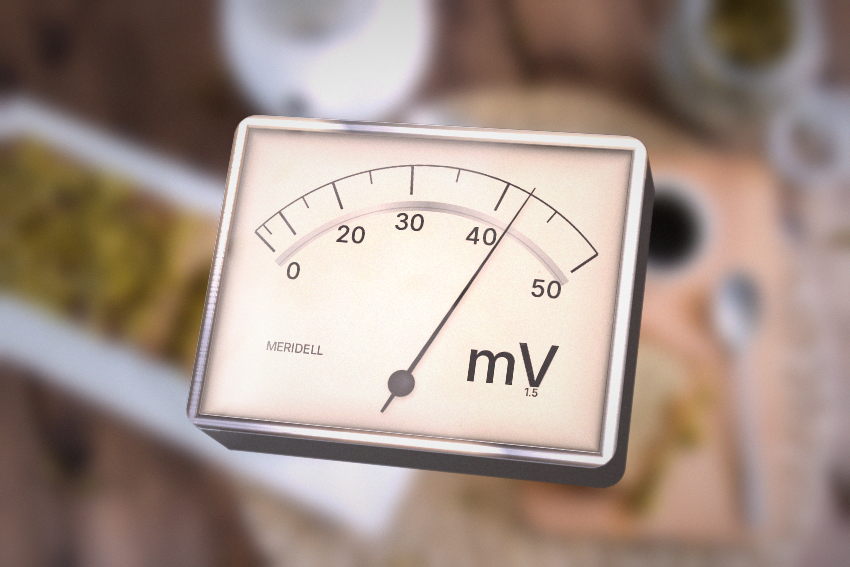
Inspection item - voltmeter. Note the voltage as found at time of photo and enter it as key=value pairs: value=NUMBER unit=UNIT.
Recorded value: value=42.5 unit=mV
